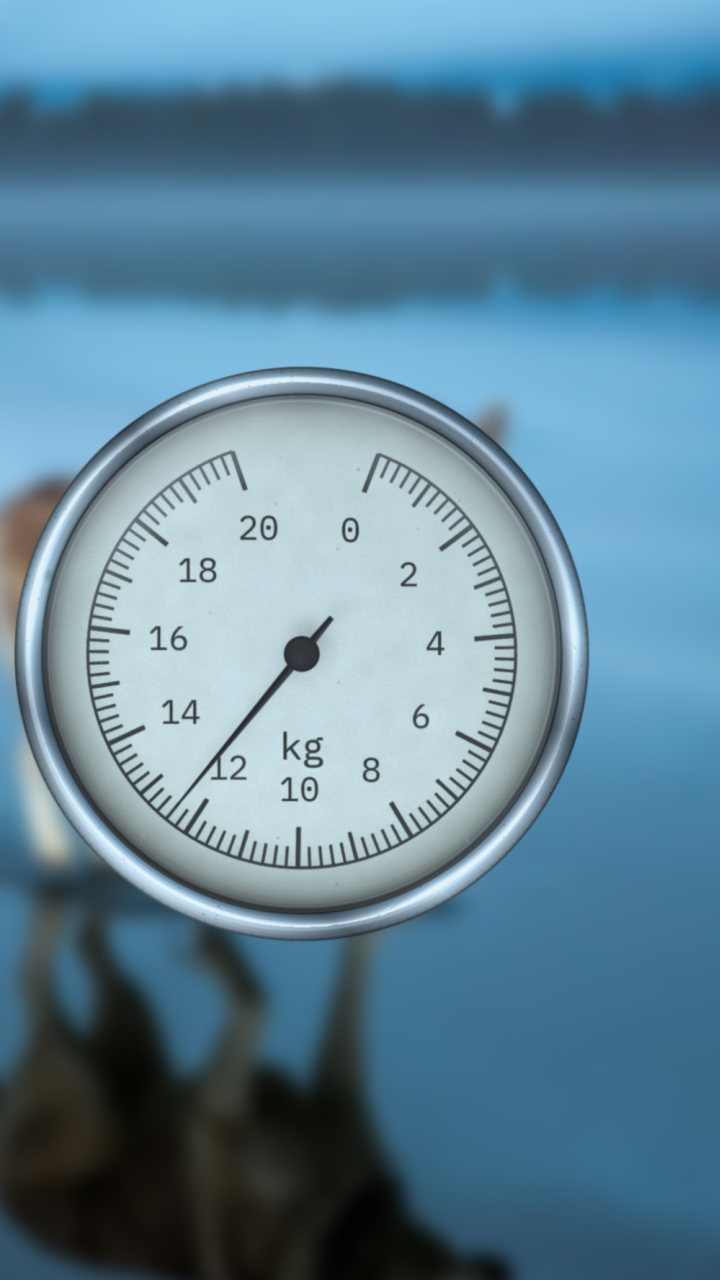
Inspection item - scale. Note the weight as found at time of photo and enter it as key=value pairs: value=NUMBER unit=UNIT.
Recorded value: value=12.4 unit=kg
